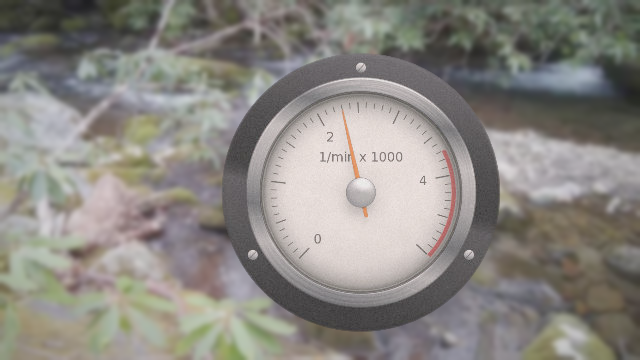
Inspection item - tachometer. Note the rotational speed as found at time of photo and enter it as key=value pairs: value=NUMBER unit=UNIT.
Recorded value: value=2300 unit=rpm
